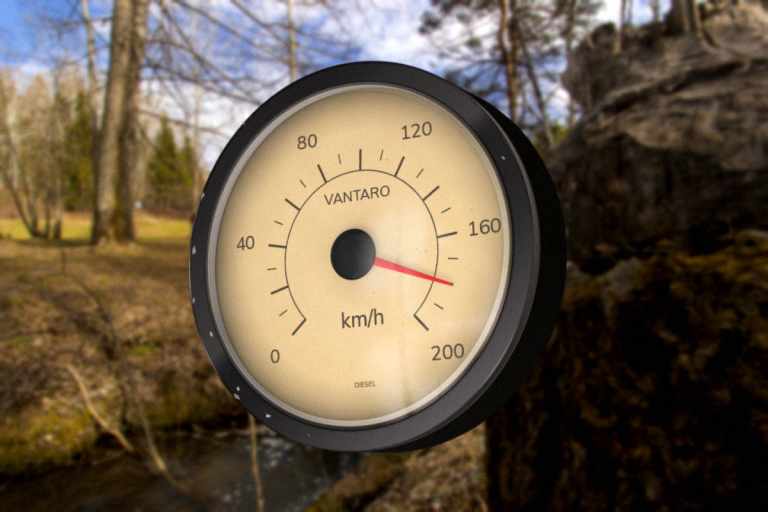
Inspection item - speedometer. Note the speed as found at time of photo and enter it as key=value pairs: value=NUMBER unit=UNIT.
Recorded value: value=180 unit=km/h
